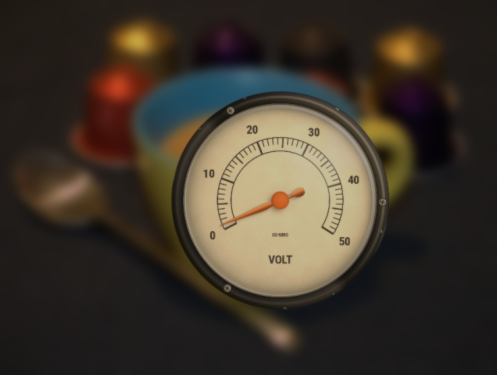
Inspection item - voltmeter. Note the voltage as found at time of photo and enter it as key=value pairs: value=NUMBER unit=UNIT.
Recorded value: value=1 unit=V
